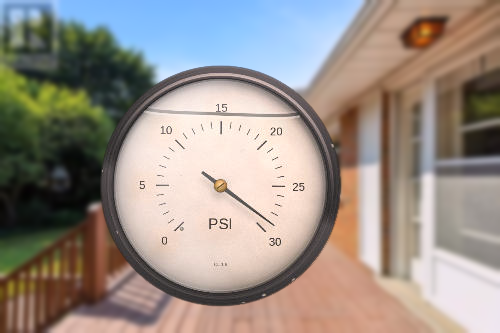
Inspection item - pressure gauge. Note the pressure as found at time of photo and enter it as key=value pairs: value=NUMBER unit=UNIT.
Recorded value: value=29 unit=psi
